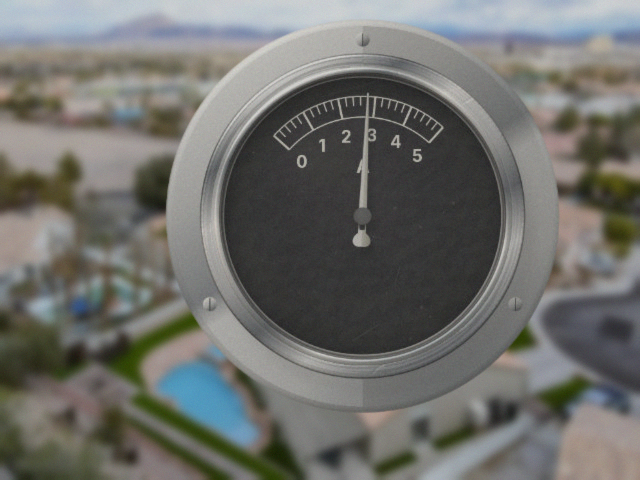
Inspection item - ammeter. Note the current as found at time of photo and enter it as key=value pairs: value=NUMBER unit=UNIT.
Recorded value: value=2.8 unit=A
